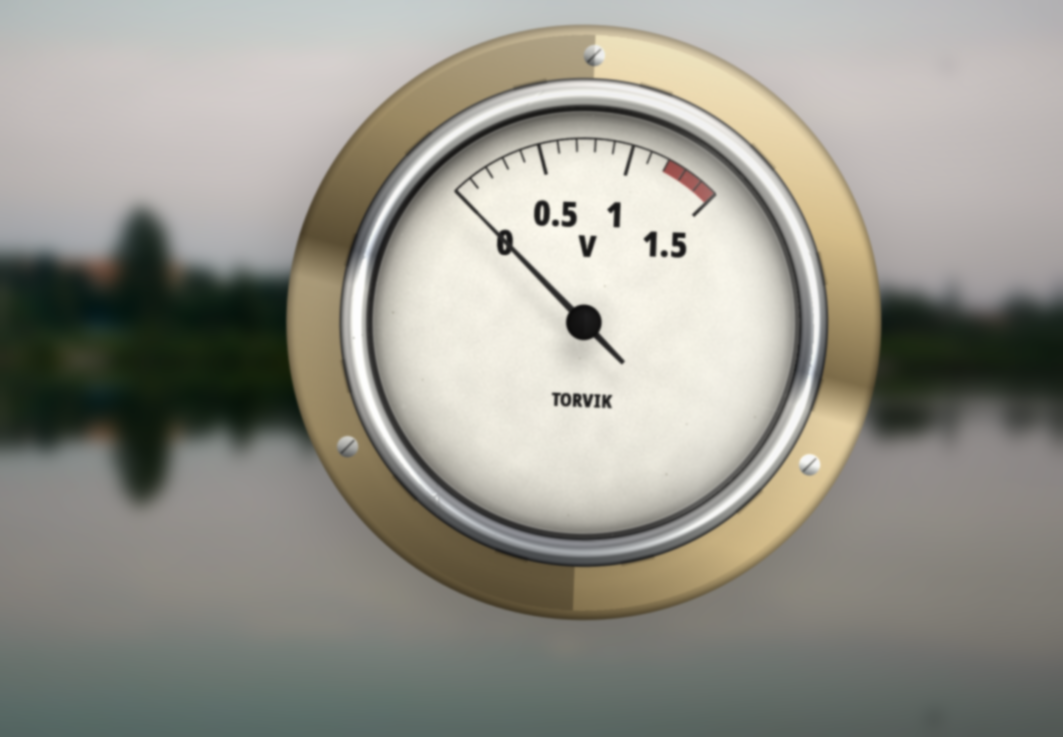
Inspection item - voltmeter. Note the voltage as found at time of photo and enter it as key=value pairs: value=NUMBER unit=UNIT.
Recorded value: value=0 unit=V
